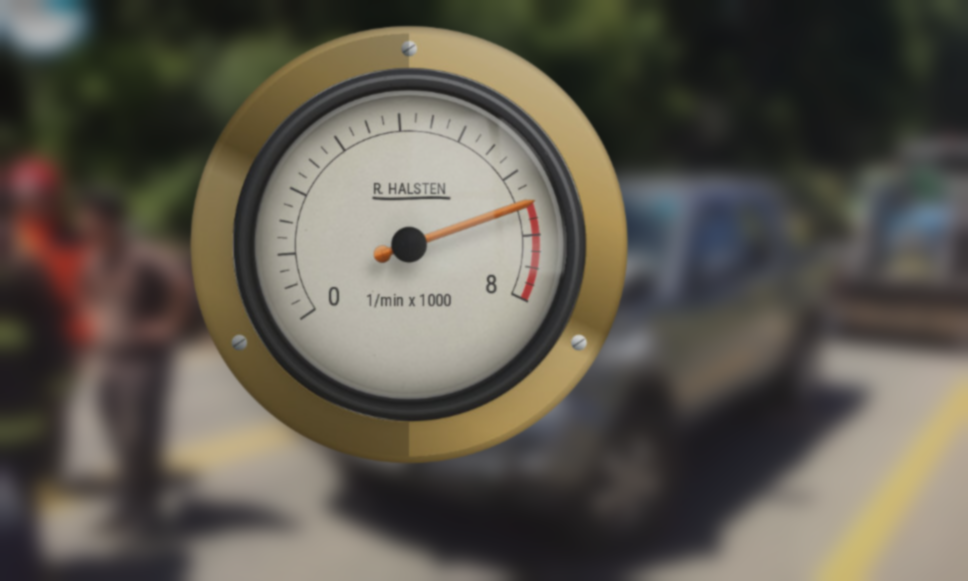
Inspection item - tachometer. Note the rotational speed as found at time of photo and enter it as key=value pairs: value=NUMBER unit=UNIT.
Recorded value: value=6500 unit=rpm
